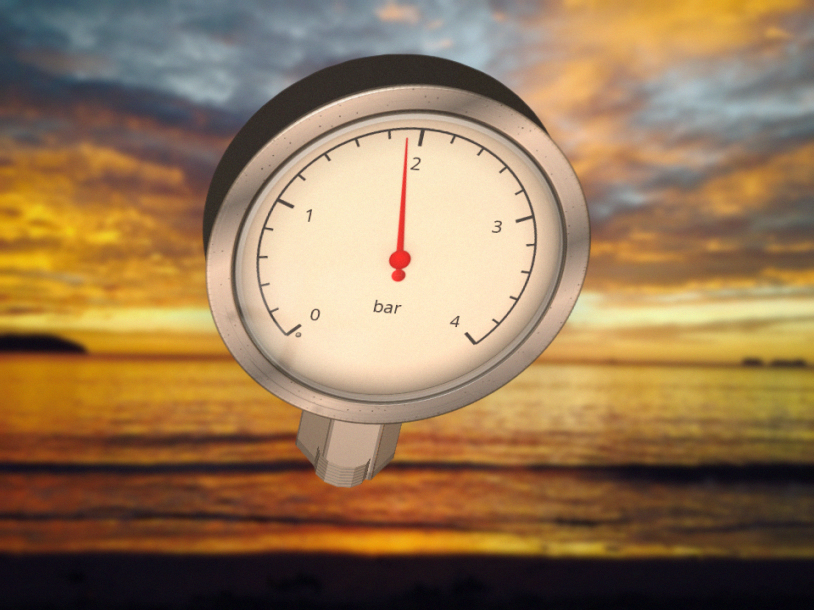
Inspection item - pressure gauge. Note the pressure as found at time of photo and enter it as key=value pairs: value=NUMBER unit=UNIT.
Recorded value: value=1.9 unit=bar
